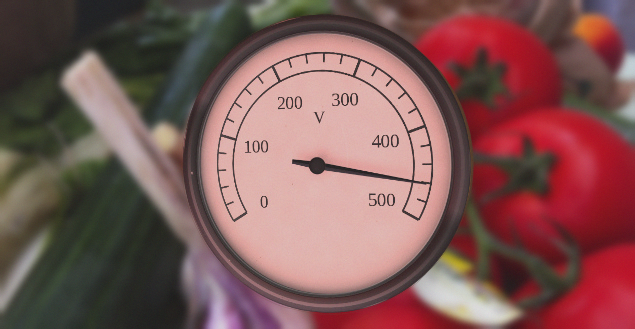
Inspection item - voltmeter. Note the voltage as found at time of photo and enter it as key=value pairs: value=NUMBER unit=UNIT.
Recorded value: value=460 unit=V
